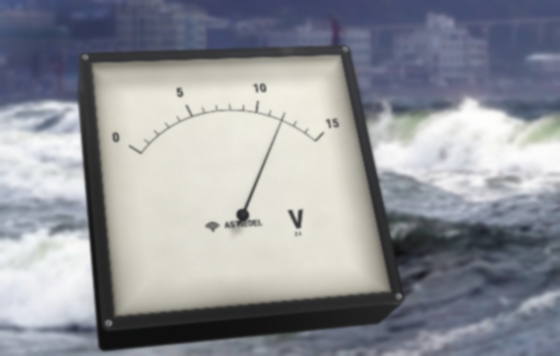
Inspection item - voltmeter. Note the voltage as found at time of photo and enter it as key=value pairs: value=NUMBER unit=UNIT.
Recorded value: value=12 unit=V
